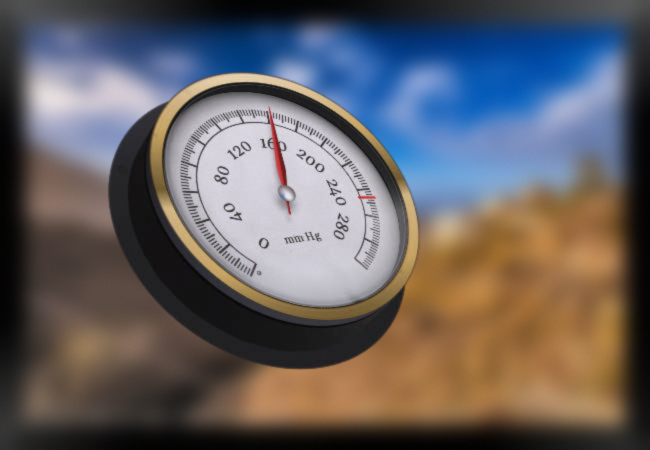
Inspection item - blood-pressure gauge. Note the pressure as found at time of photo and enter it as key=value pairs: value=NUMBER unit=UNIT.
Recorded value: value=160 unit=mmHg
